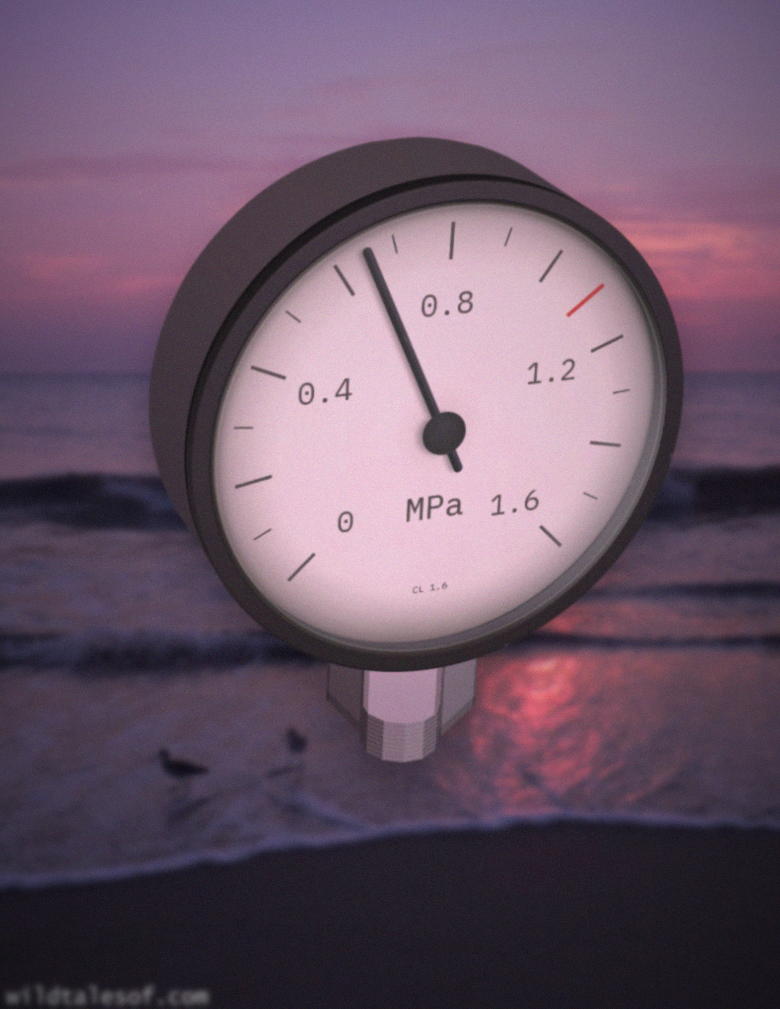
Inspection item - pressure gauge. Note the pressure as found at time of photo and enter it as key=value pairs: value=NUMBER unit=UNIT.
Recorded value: value=0.65 unit=MPa
